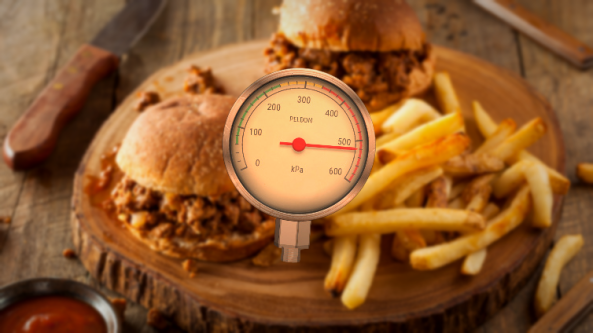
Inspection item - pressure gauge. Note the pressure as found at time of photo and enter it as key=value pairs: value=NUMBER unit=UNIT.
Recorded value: value=520 unit=kPa
